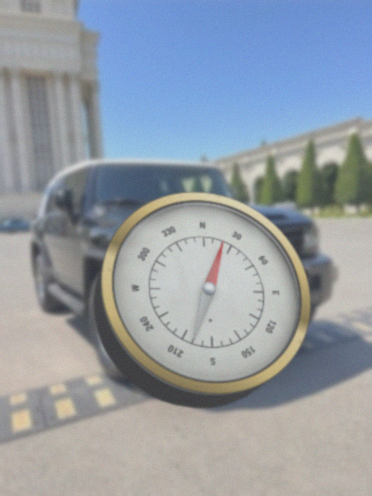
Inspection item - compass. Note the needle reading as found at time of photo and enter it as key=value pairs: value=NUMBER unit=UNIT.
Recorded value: value=20 unit=°
